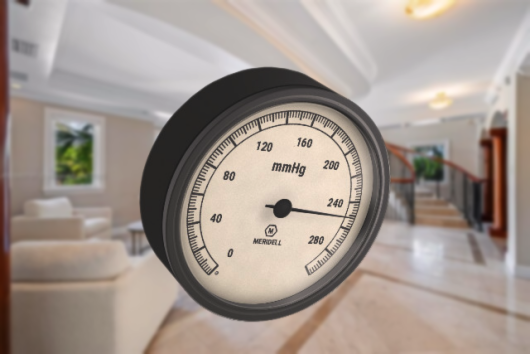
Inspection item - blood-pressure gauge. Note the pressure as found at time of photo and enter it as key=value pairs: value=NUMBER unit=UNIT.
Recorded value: value=250 unit=mmHg
